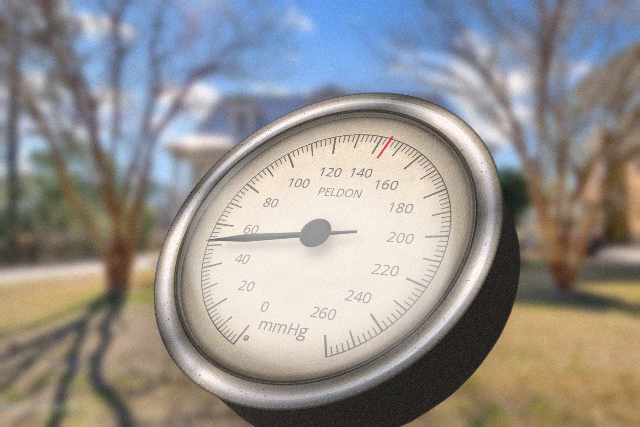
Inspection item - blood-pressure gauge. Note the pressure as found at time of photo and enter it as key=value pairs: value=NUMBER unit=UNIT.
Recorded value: value=50 unit=mmHg
